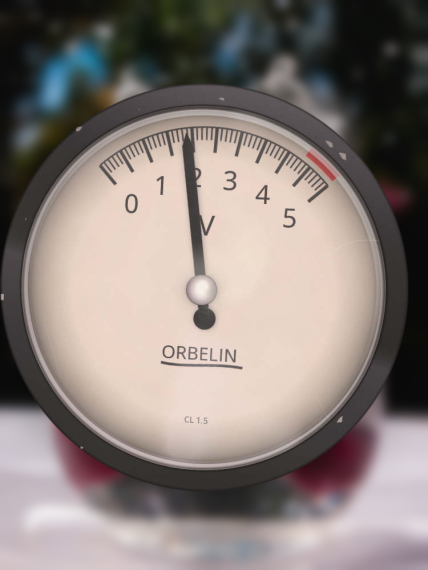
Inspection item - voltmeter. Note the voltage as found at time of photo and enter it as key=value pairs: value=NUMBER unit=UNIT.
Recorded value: value=1.9 unit=V
